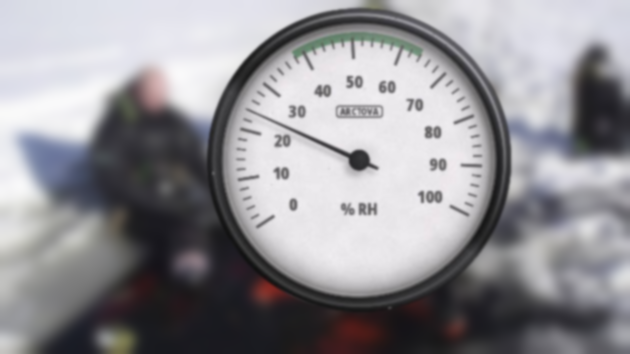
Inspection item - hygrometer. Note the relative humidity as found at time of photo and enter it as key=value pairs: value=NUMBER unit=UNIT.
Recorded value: value=24 unit=%
